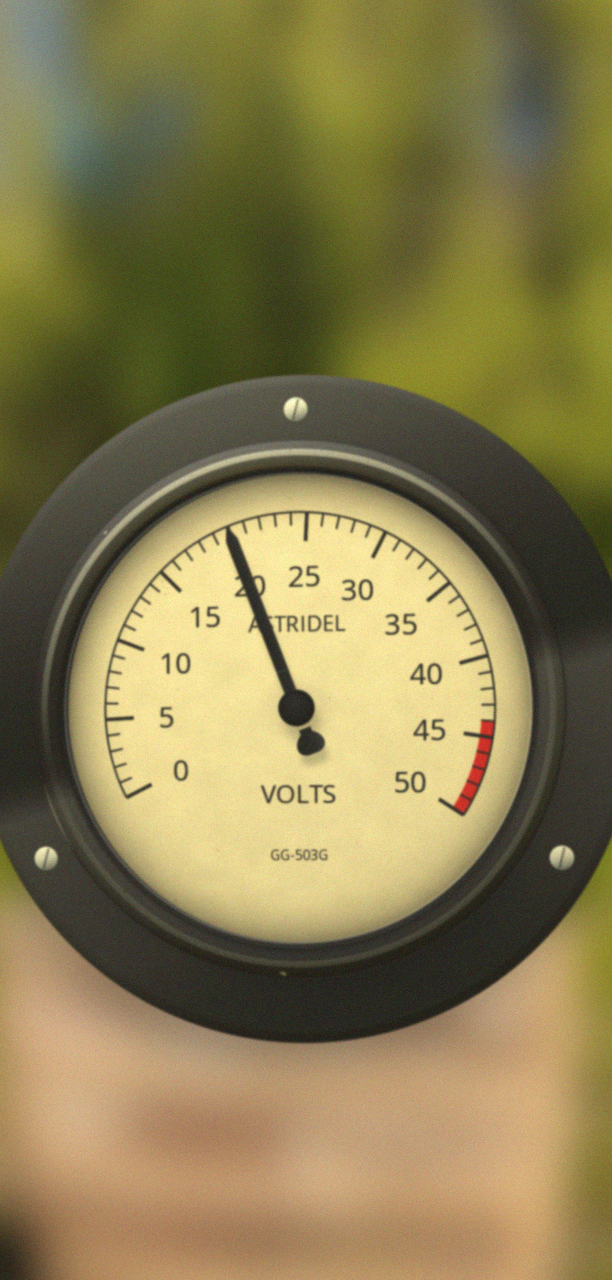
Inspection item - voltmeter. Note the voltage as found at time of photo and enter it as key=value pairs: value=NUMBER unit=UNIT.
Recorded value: value=20 unit=V
